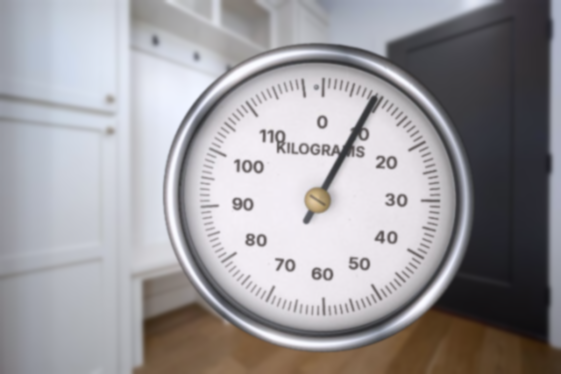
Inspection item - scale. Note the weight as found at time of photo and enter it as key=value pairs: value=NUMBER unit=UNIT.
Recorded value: value=9 unit=kg
